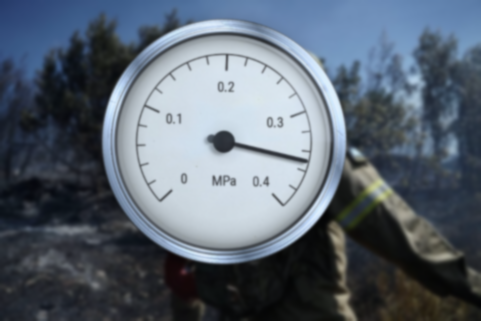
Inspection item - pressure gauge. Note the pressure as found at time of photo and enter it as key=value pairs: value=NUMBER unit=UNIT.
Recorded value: value=0.35 unit=MPa
